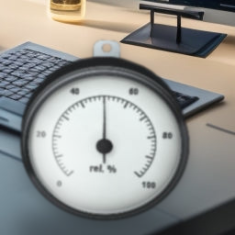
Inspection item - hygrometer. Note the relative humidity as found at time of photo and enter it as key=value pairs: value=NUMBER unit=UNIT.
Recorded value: value=50 unit=%
